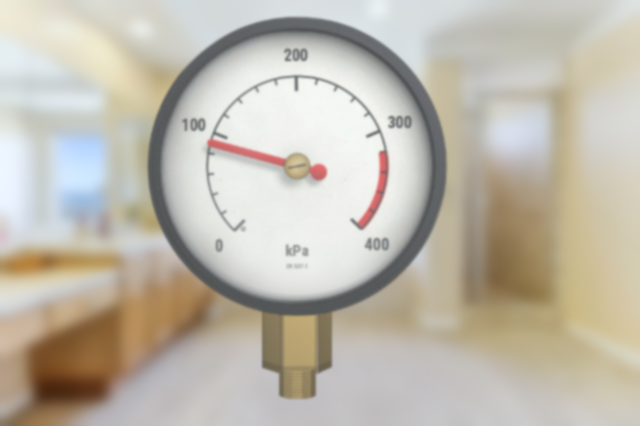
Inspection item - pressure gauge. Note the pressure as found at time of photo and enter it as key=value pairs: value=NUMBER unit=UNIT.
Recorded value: value=90 unit=kPa
